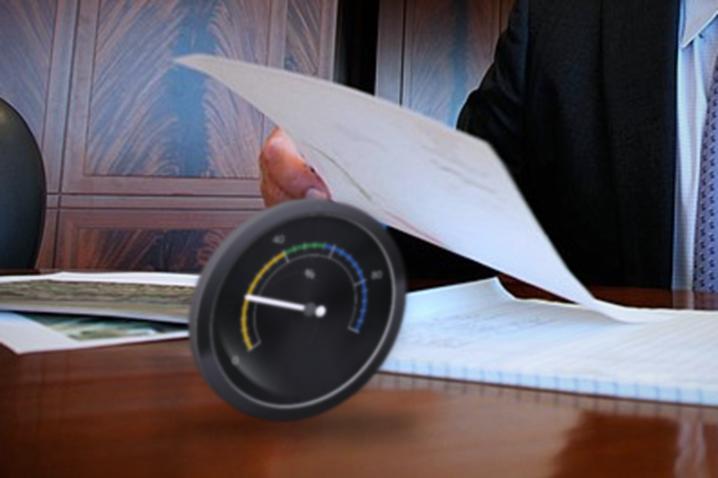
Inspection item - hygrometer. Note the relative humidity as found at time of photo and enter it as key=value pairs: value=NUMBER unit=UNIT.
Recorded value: value=20 unit=%
